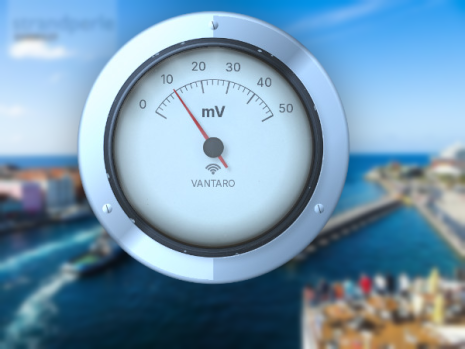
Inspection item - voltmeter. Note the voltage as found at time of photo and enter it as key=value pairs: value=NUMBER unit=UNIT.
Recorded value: value=10 unit=mV
